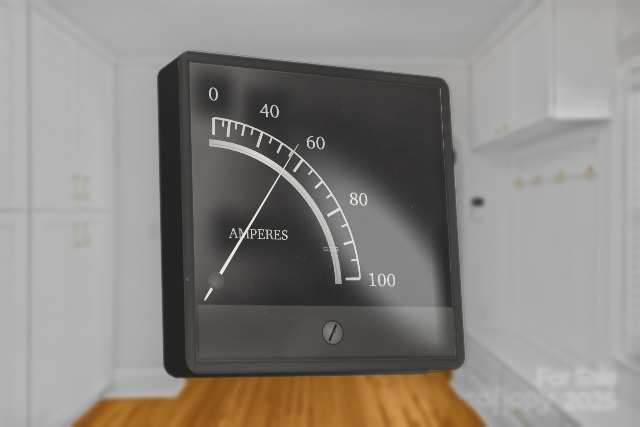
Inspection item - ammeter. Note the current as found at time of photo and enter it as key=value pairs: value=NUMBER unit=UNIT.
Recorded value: value=55 unit=A
